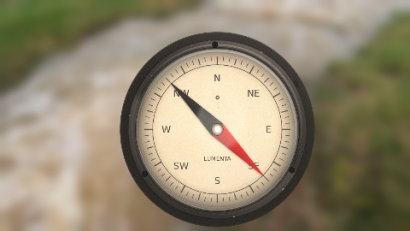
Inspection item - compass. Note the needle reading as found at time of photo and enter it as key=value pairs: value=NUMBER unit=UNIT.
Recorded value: value=135 unit=°
